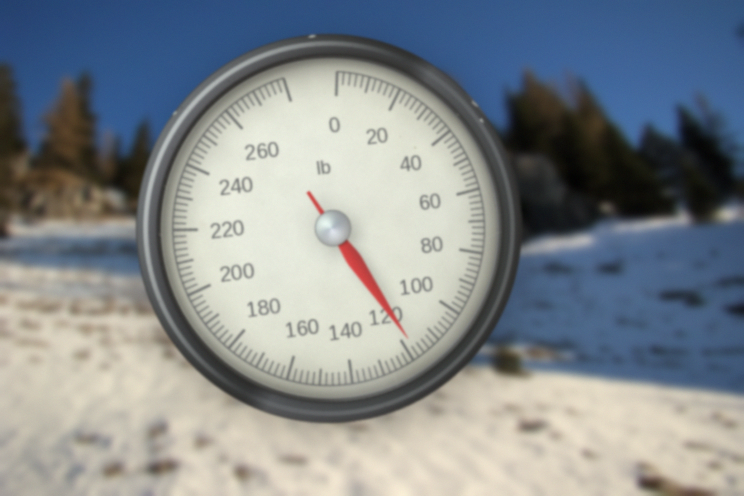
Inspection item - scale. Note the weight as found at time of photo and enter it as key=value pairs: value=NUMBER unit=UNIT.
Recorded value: value=118 unit=lb
